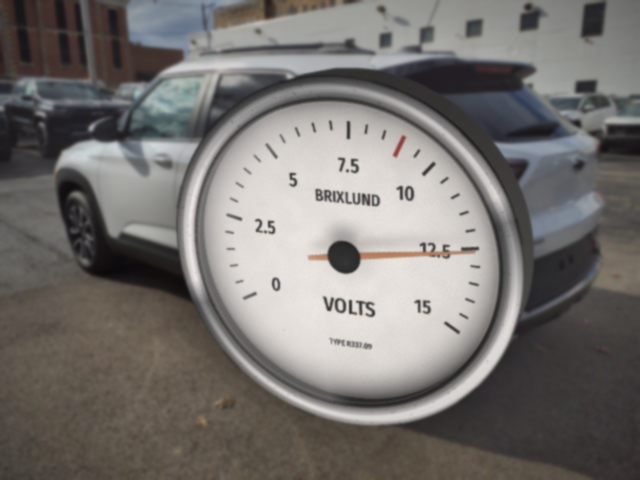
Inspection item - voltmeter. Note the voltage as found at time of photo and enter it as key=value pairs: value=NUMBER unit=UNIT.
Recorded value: value=12.5 unit=V
